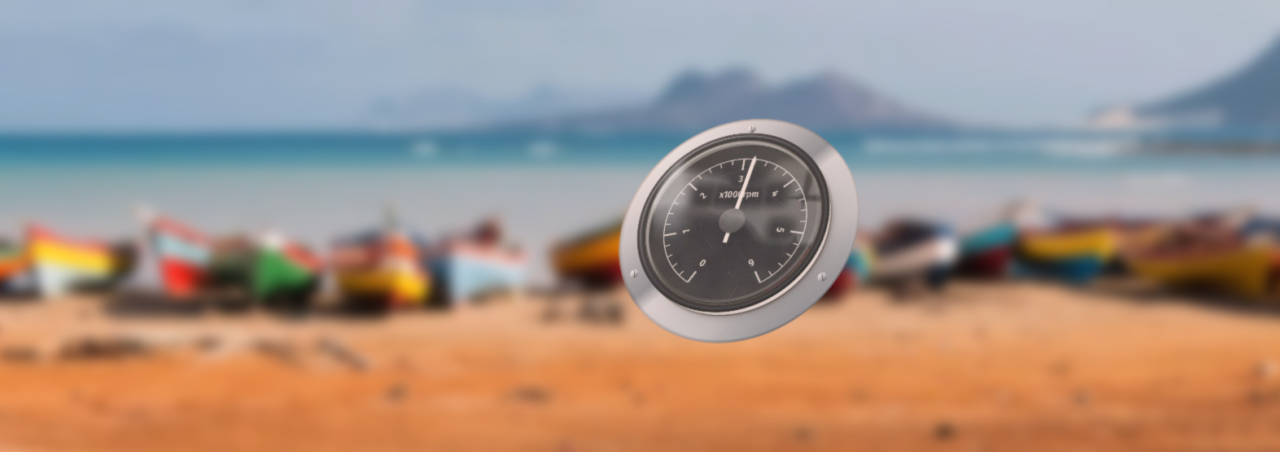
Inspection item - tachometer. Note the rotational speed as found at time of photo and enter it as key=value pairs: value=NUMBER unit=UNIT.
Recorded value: value=3200 unit=rpm
